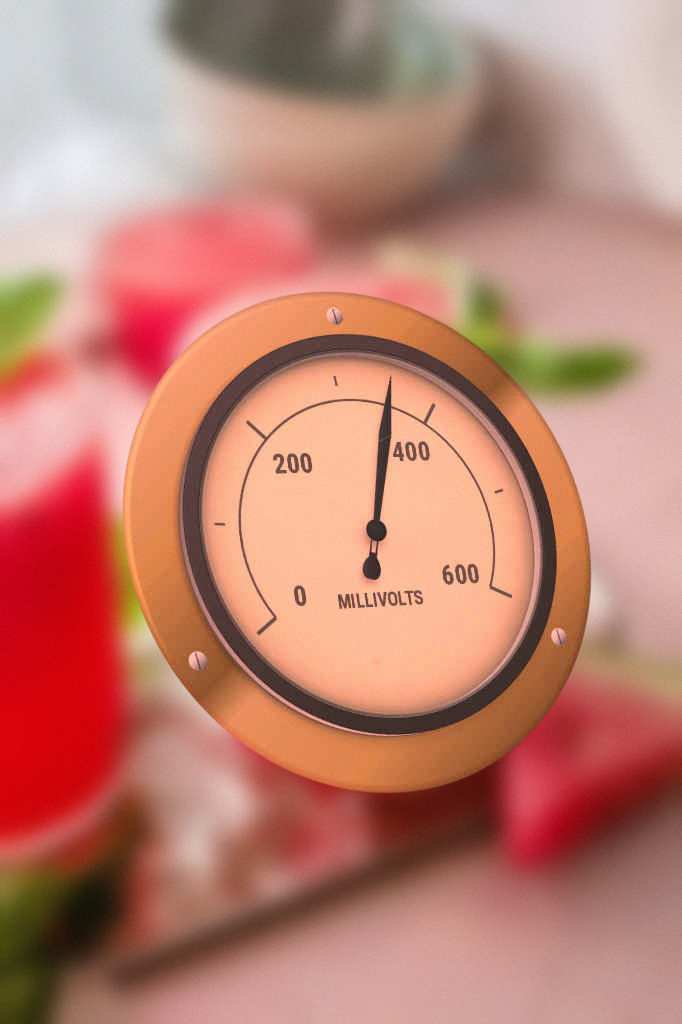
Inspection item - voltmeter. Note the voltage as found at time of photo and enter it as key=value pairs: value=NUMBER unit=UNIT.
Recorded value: value=350 unit=mV
